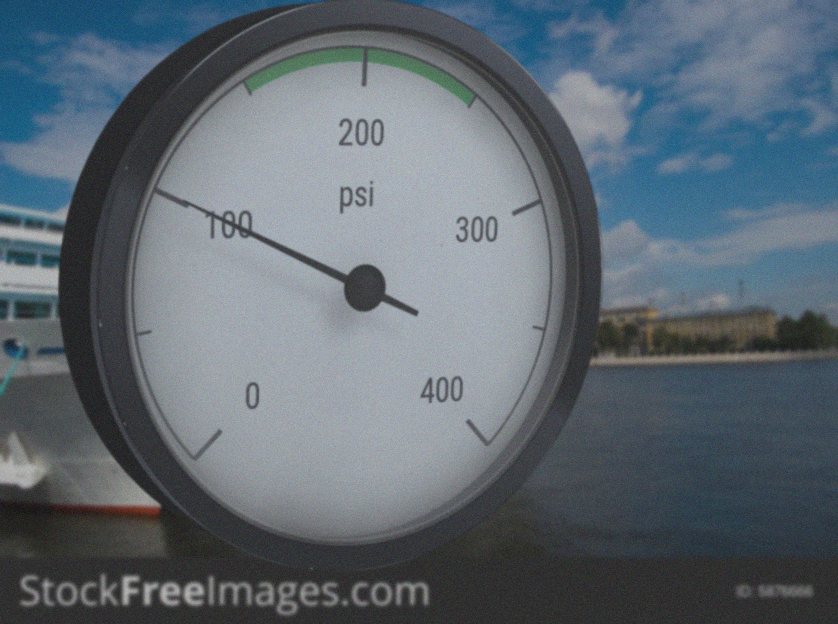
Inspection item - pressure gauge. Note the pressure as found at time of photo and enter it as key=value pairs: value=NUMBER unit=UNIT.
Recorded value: value=100 unit=psi
